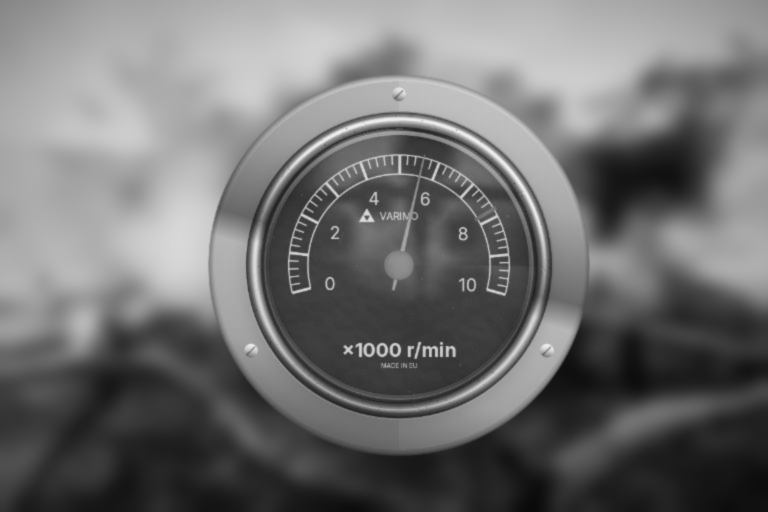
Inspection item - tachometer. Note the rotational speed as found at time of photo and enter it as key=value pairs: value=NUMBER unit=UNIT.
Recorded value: value=5600 unit=rpm
